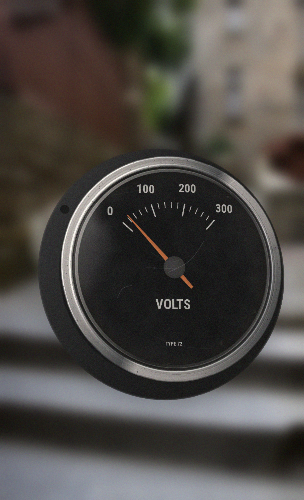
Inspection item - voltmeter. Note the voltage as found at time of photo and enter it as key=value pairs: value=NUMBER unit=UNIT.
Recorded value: value=20 unit=V
